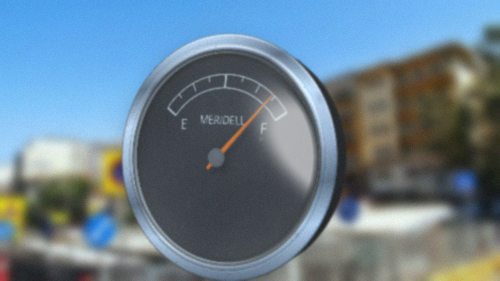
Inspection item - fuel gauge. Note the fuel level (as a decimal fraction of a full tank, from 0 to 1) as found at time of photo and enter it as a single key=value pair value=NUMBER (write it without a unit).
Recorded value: value=0.875
